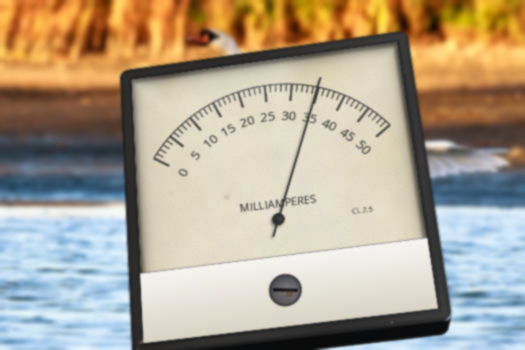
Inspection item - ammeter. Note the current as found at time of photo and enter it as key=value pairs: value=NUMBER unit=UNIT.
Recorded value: value=35 unit=mA
